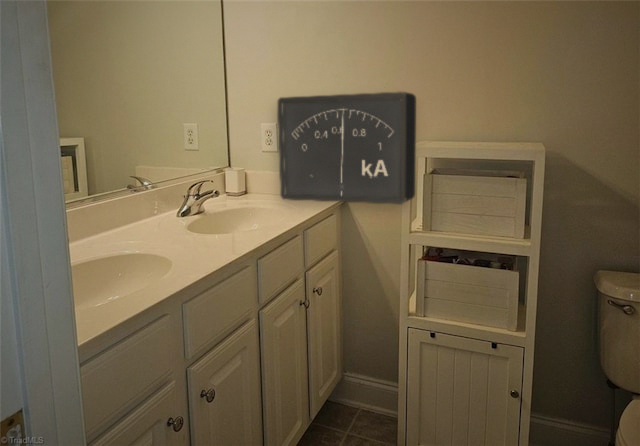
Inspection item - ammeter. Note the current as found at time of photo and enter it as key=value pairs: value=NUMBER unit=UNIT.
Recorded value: value=0.65 unit=kA
